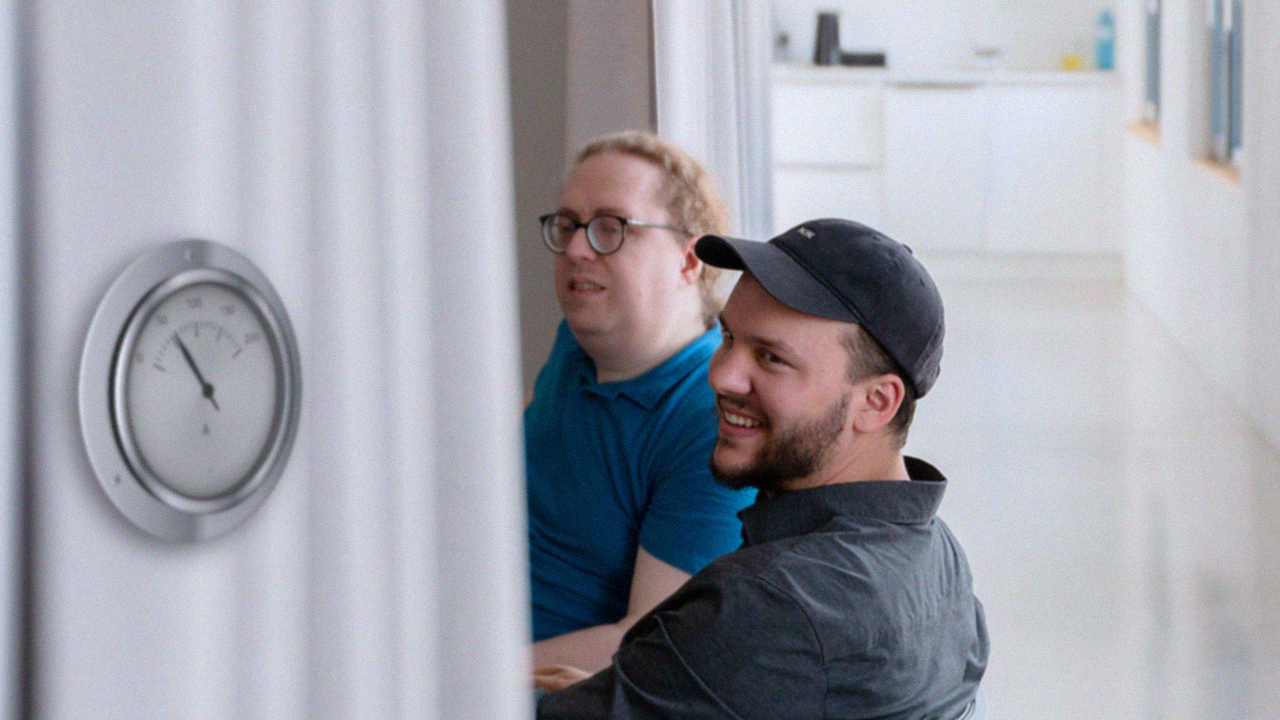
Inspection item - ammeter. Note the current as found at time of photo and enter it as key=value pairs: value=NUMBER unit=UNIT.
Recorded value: value=50 unit=A
